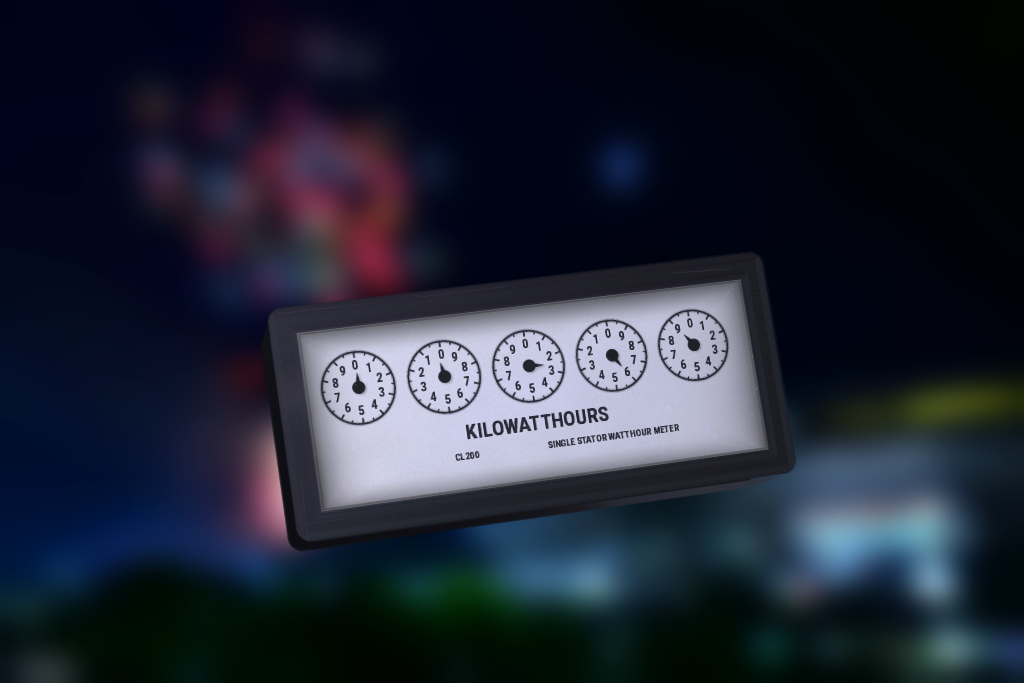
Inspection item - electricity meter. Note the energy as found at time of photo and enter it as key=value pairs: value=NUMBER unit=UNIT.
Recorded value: value=259 unit=kWh
